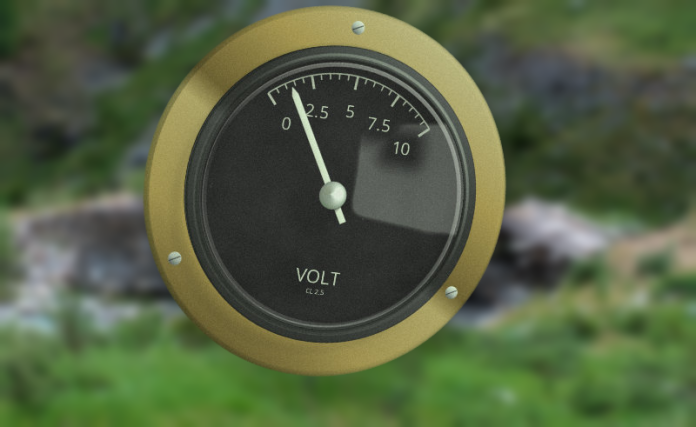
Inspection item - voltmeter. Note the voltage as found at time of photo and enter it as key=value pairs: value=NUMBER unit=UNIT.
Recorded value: value=1.25 unit=V
